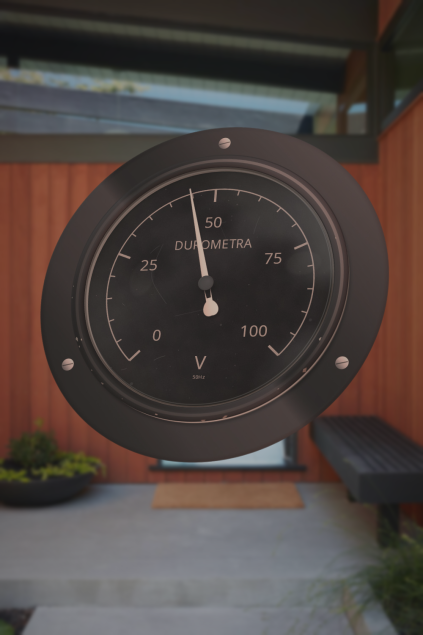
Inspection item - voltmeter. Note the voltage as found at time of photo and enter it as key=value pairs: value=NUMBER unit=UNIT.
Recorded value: value=45 unit=V
